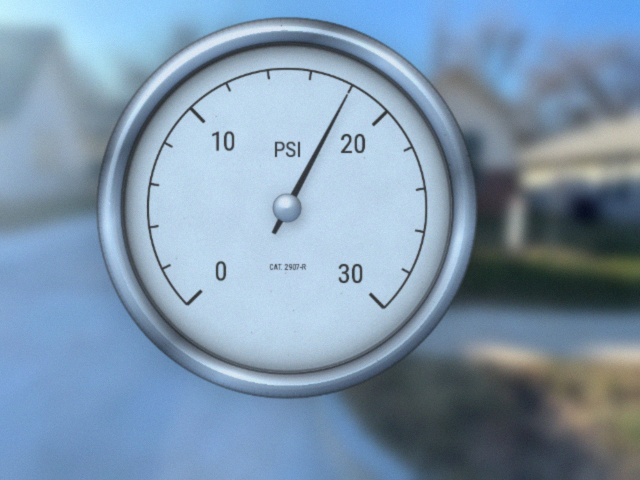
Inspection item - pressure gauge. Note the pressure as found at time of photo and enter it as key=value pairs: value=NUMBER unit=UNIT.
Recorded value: value=18 unit=psi
